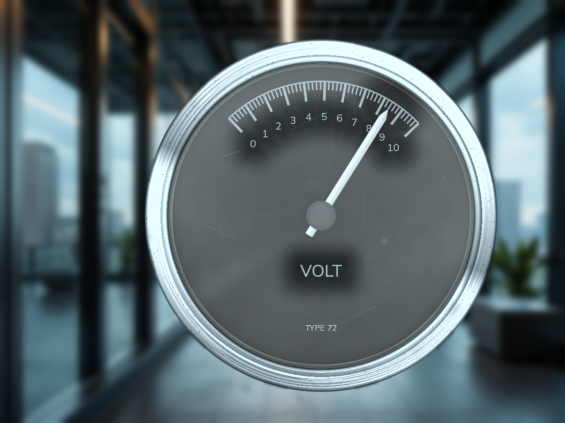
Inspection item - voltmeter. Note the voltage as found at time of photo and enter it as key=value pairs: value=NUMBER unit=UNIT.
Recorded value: value=8.4 unit=V
